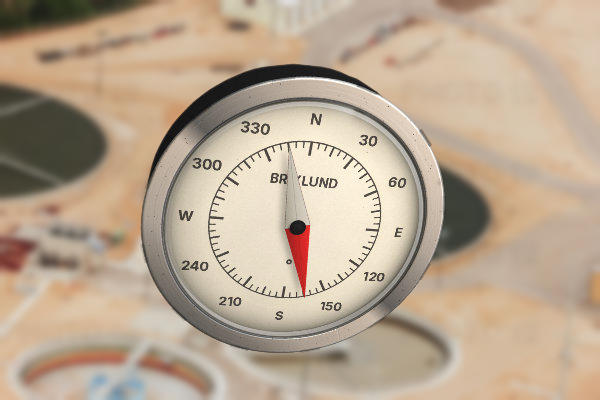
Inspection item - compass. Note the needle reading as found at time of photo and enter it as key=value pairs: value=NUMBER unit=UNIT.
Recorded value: value=165 unit=°
